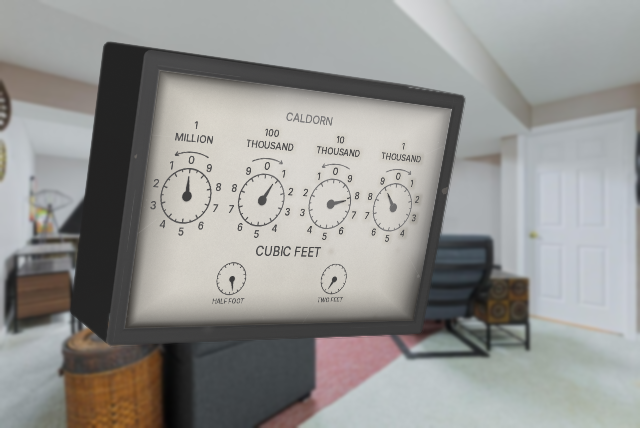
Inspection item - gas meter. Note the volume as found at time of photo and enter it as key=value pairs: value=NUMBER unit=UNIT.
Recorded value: value=7900 unit=ft³
